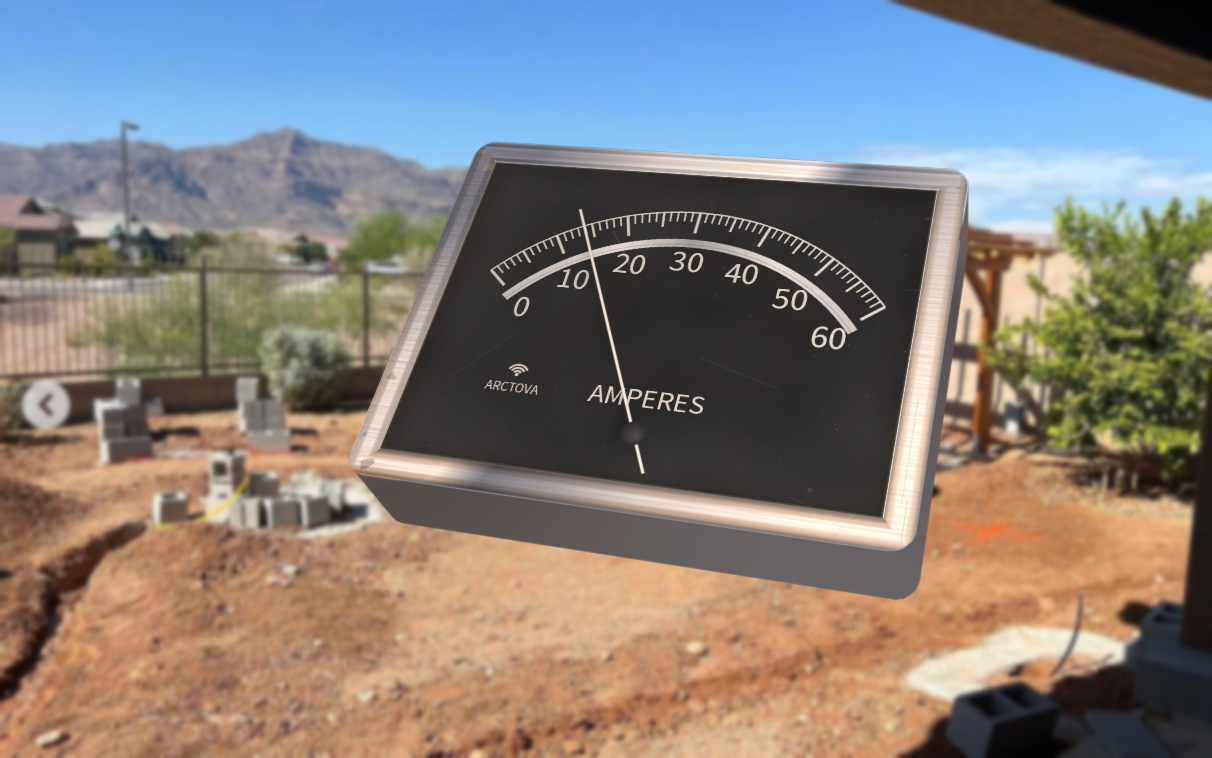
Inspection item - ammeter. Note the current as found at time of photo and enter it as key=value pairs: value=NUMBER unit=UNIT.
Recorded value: value=14 unit=A
